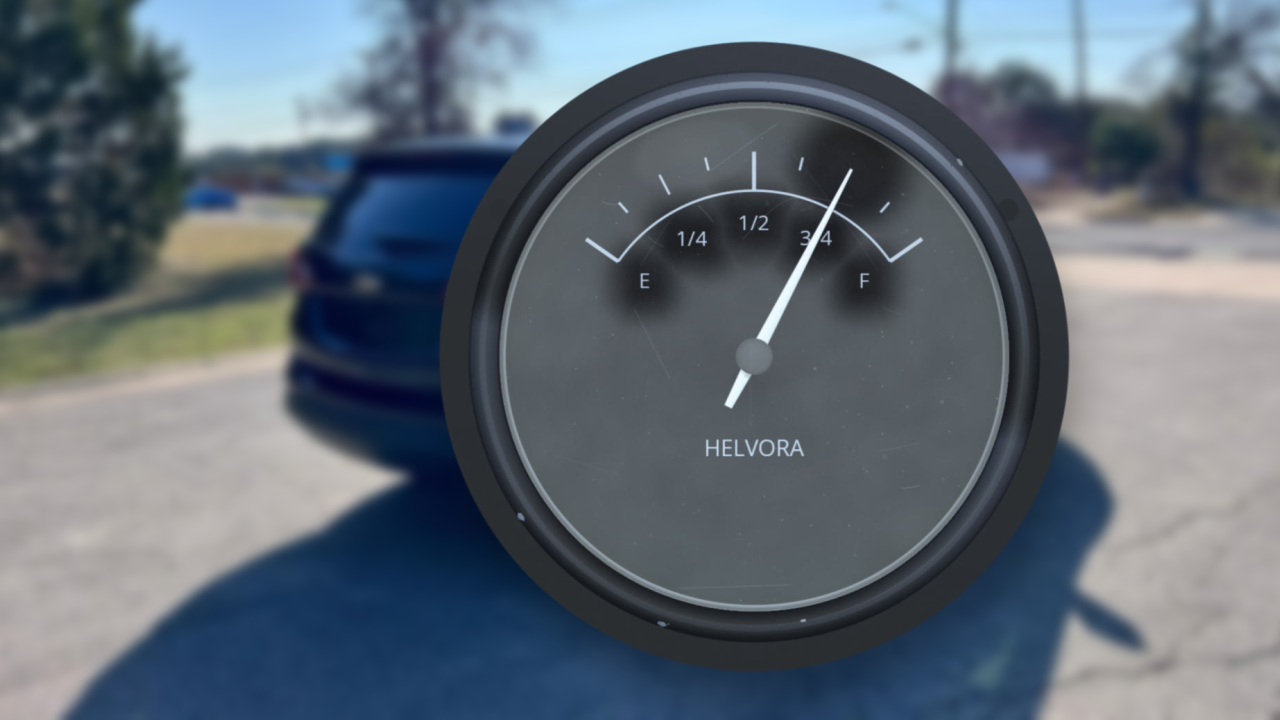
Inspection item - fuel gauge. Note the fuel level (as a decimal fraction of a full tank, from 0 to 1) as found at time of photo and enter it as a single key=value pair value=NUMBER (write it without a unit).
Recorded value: value=0.75
